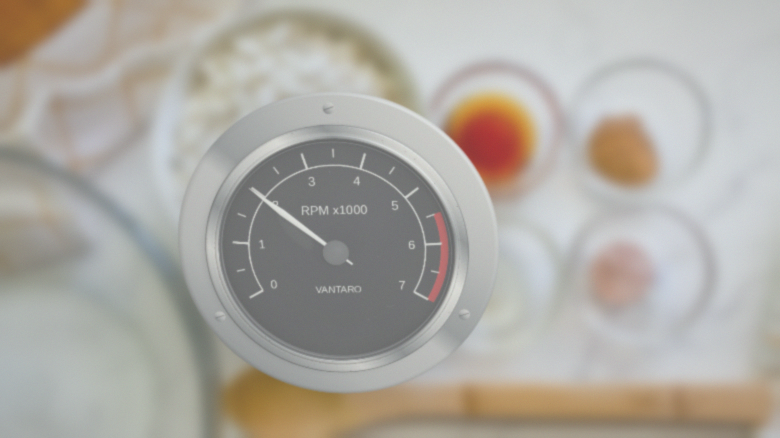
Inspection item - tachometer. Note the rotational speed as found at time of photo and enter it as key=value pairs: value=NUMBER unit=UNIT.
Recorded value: value=2000 unit=rpm
